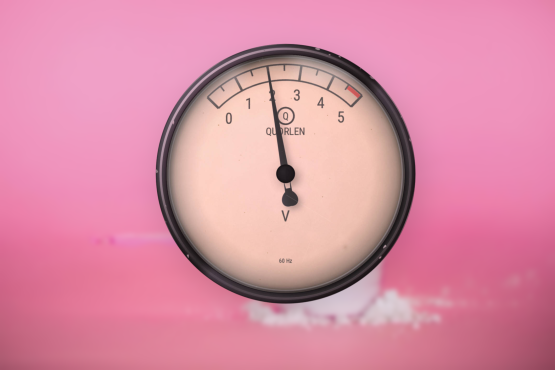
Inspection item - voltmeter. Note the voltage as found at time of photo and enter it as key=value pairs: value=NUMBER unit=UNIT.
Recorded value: value=2 unit=V
